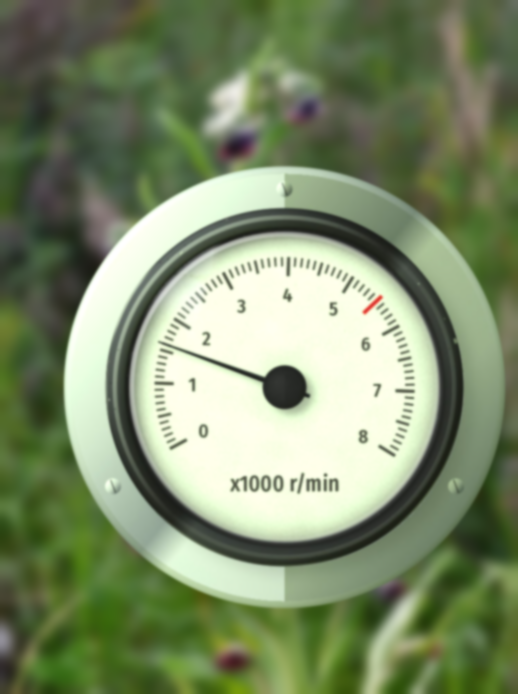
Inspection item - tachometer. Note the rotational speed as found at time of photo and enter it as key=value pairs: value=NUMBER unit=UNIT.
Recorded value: value=1600 unit=rpm
